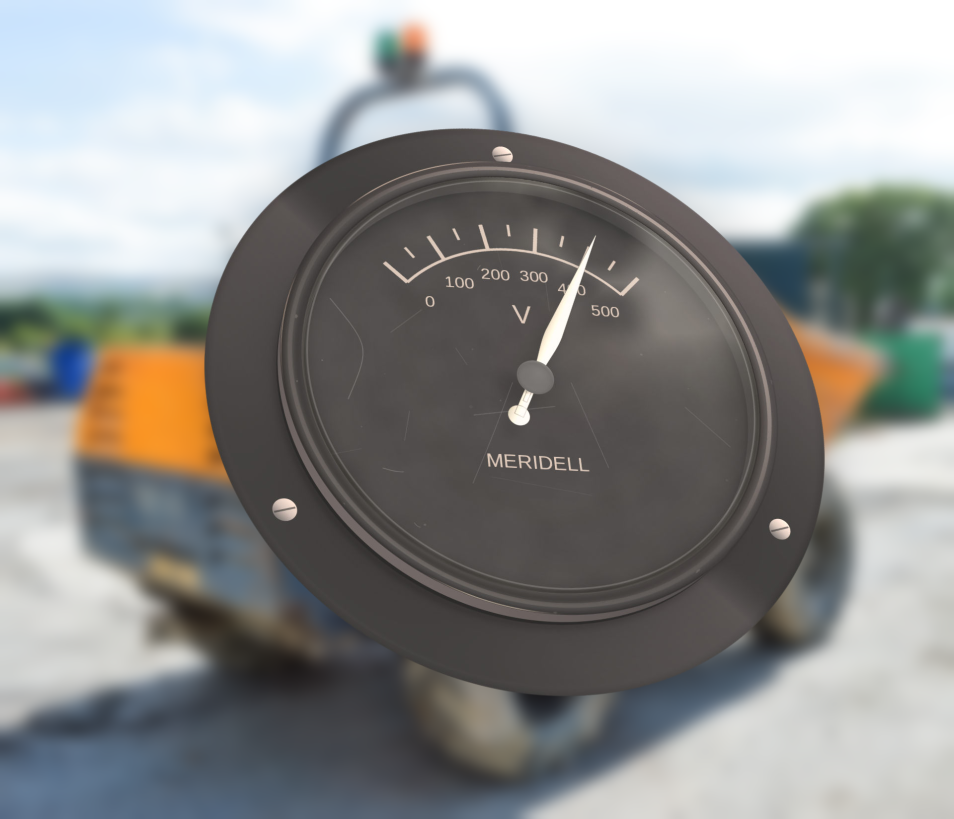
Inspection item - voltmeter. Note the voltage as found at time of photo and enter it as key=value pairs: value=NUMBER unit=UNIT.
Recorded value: value=400 unit=V
